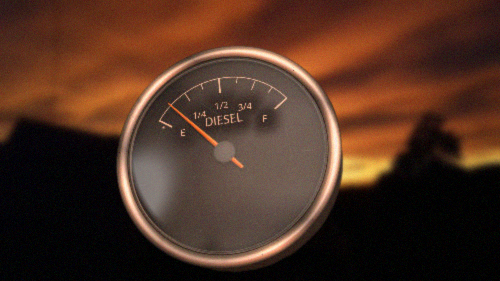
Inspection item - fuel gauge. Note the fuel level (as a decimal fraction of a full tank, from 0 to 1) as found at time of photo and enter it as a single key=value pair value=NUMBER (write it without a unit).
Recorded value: value=0.125
